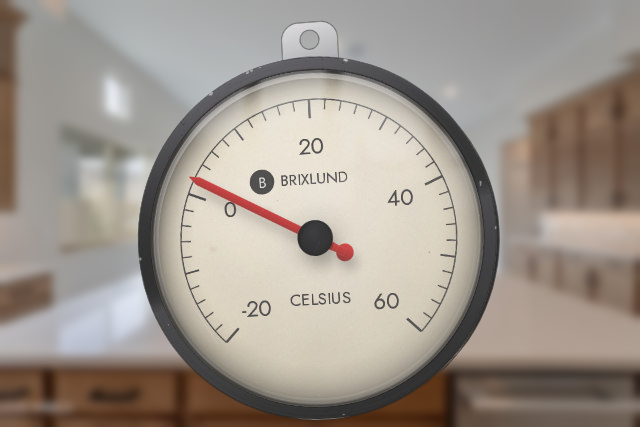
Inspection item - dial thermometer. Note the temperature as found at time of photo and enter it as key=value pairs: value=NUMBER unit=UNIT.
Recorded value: value=2 unit=°C
